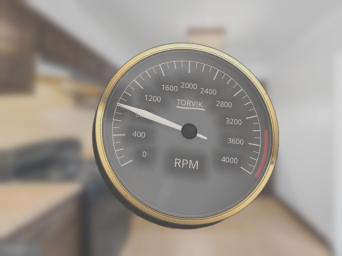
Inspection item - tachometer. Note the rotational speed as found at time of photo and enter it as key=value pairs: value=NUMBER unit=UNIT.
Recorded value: value=800 unit=rpm
